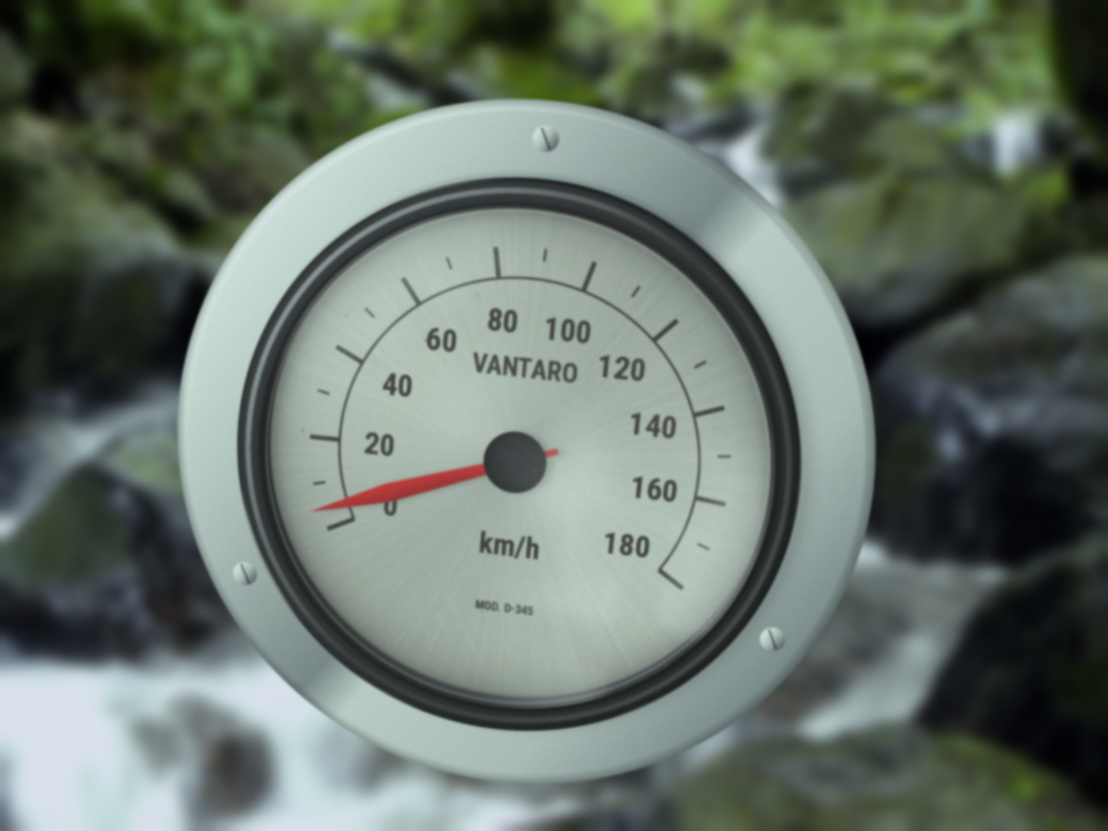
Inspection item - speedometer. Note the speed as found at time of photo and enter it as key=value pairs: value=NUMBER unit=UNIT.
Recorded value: value=5 unit=km/h
